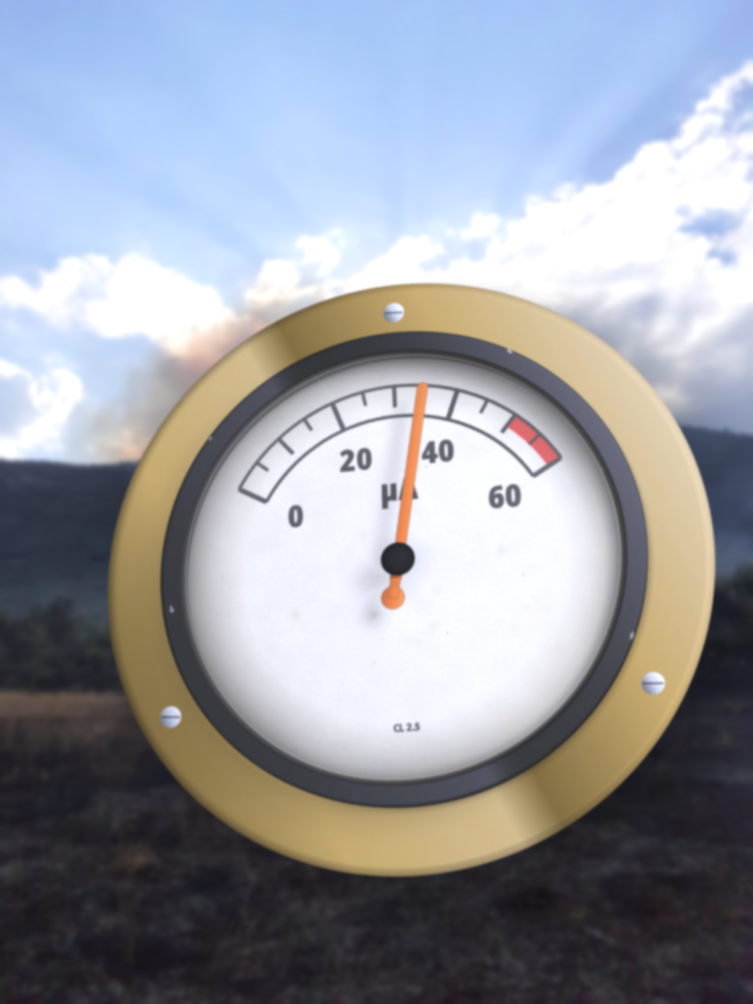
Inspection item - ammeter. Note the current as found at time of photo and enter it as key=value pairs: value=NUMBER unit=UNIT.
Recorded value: value=35 unit=µA
